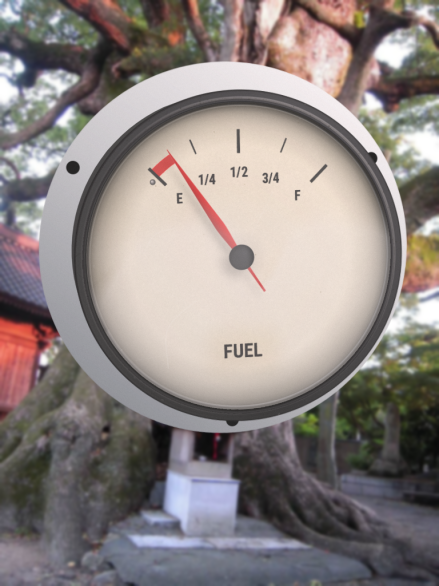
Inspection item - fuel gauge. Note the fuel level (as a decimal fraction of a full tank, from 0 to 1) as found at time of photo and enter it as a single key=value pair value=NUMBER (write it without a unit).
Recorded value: value=0.125
